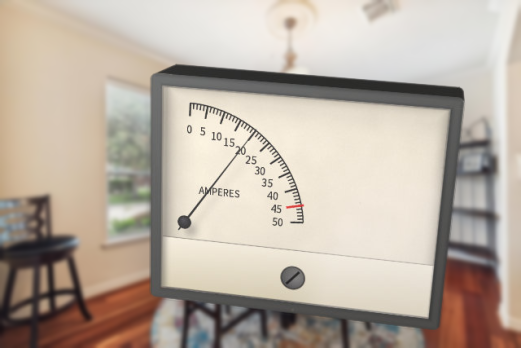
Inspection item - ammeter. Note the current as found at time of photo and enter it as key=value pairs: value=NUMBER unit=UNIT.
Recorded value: value=20 unit=A
